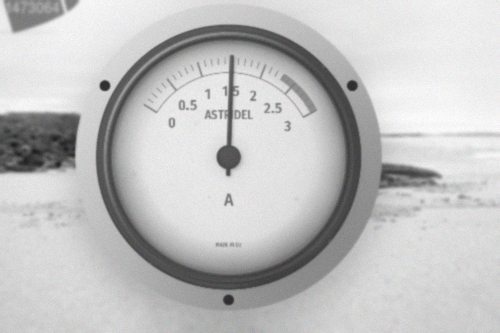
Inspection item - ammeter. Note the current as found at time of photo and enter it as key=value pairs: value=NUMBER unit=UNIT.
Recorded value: value=1.5 unit=A
